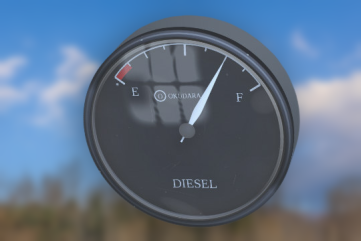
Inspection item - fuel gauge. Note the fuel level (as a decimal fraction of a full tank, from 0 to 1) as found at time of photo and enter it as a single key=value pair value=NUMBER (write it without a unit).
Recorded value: value=0.75
